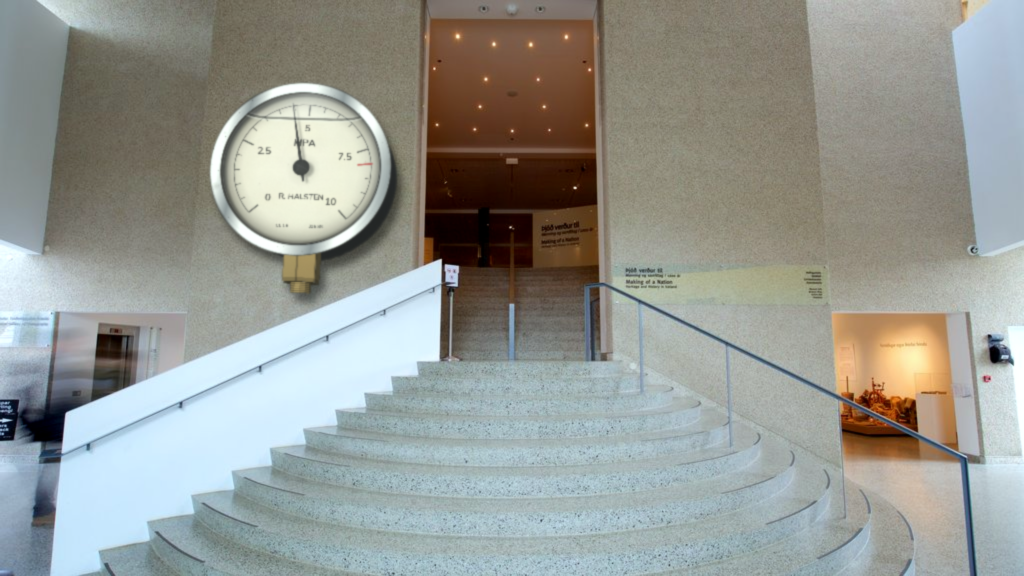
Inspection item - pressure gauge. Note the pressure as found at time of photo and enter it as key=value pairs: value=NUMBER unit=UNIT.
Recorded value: value=4.5 unit=MPa
